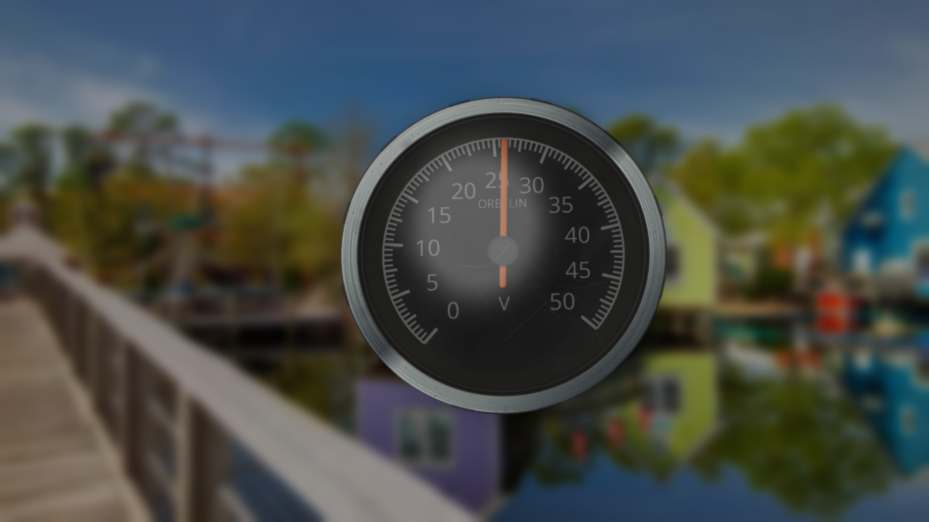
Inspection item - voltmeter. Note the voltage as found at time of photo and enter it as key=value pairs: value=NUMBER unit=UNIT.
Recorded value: value=26 unit=V
